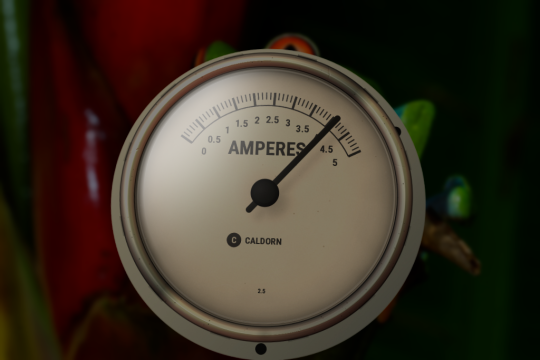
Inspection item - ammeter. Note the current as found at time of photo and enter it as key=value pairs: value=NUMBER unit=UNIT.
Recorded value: value=4.1 unit=A
